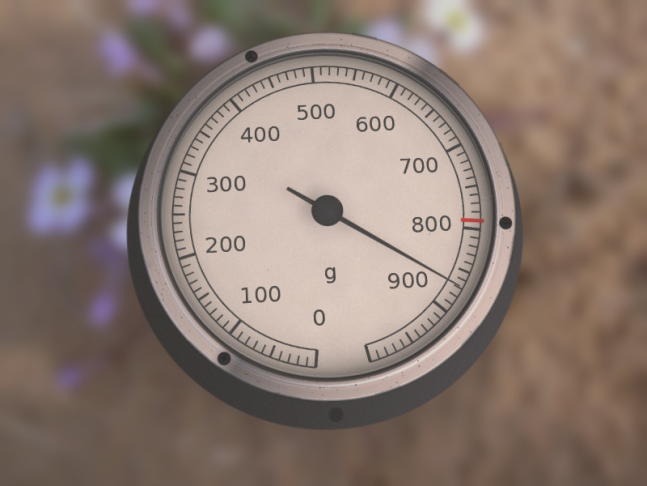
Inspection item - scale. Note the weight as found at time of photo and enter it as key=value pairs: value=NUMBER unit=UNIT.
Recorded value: value=870 unit=g
